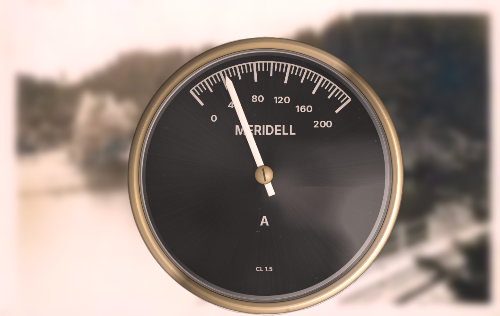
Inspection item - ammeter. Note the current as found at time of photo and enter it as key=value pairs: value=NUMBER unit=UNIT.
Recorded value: value=45 unit=A
